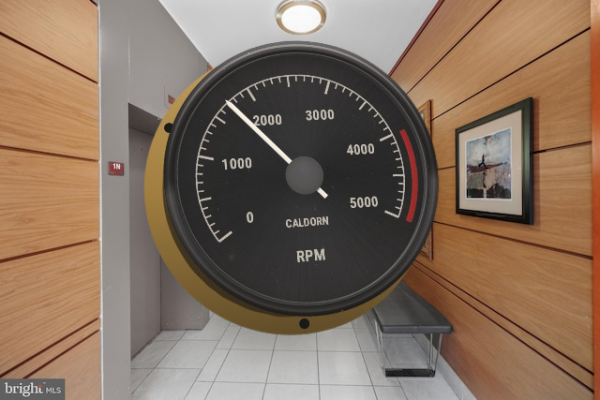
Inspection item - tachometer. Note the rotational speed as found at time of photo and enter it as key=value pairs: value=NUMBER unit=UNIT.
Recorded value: value=1700 unit=rpm
